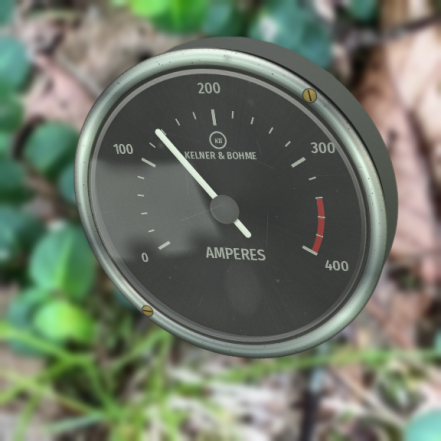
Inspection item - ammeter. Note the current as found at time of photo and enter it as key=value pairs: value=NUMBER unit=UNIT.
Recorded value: value=140 unit=A
